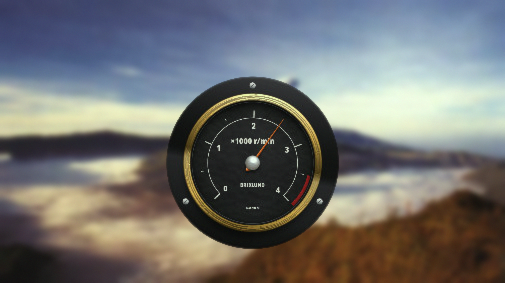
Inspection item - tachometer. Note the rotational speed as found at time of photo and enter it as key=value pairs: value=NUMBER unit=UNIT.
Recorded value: value=2500 unit=rpm
